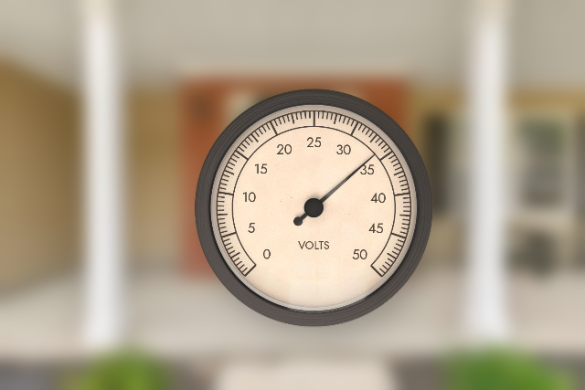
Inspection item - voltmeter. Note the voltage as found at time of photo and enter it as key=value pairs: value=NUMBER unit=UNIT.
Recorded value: value=34 unit=V
